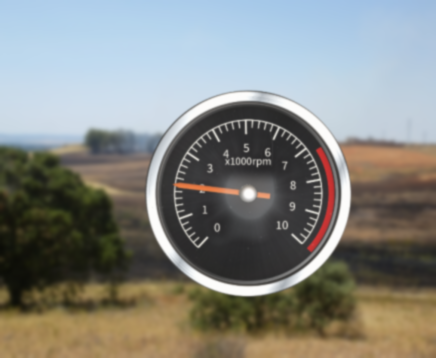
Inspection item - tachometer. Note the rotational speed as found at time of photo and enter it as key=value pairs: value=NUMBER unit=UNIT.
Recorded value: value=2000 unit=rpm
